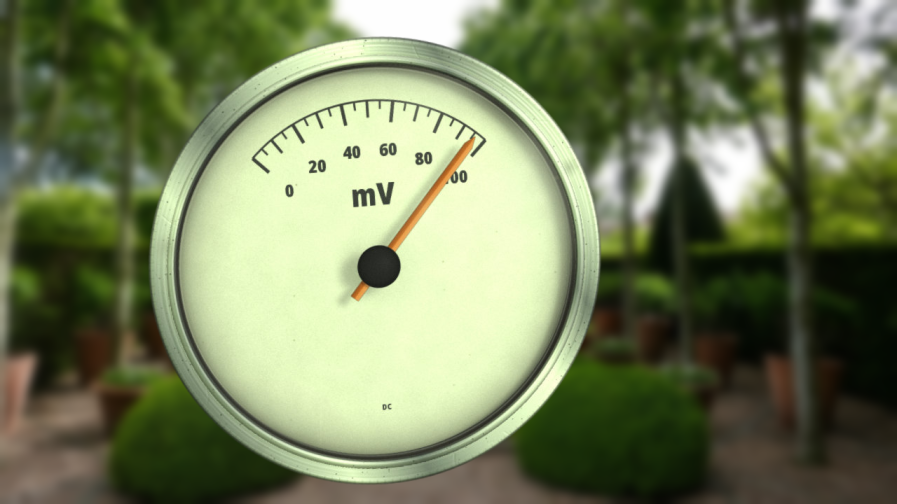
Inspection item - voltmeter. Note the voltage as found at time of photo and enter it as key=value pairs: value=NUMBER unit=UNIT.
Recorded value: value=95 unit=mV
